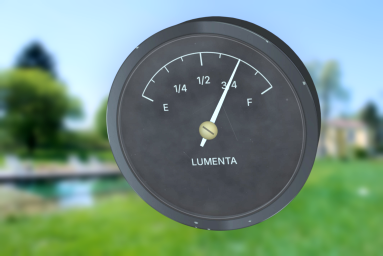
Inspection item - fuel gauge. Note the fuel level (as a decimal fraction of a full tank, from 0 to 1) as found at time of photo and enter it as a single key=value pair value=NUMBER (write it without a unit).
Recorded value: value=0.75
